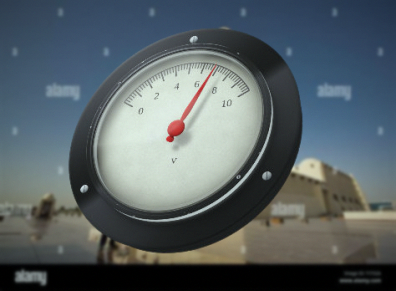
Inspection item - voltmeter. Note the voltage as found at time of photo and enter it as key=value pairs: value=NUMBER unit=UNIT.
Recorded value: value=7 unit=V
